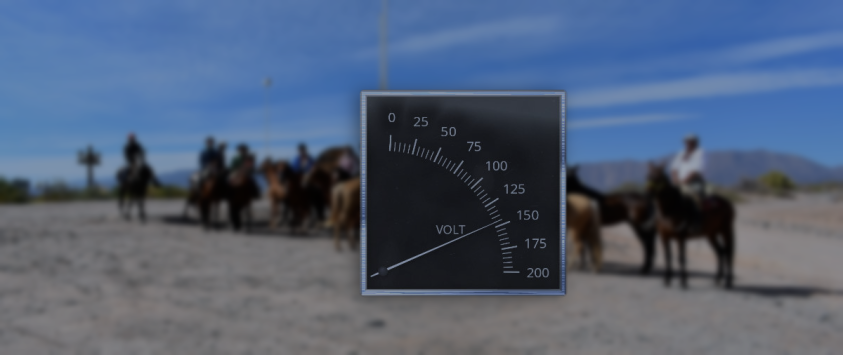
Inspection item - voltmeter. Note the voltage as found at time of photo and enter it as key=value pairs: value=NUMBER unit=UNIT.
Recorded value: value=145 unit=V
